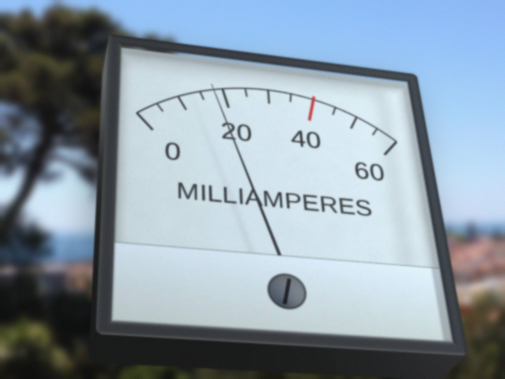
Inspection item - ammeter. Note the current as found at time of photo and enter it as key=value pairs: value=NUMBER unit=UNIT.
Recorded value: value=17.5 unit=mA
